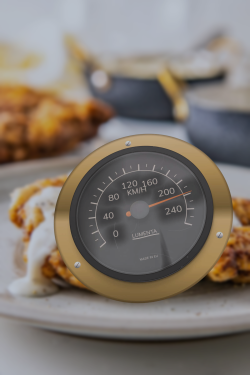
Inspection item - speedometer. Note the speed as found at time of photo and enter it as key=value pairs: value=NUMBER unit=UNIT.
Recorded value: value=220 unit=km/h
